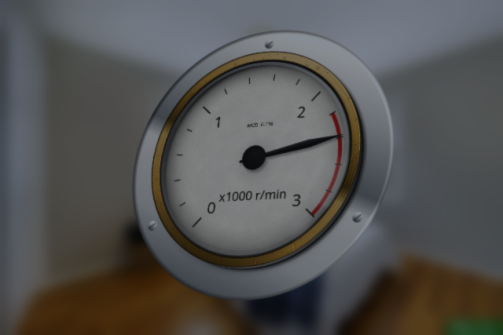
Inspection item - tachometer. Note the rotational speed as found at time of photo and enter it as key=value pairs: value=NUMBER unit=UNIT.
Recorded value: value=2400 unit=rpm
